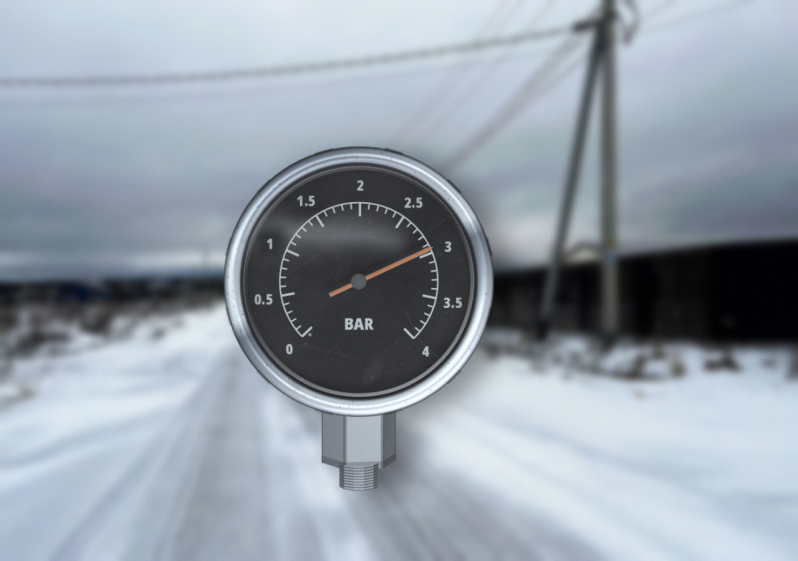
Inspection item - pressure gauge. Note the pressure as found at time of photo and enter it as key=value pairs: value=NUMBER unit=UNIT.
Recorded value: value=2.95 unit=bar
